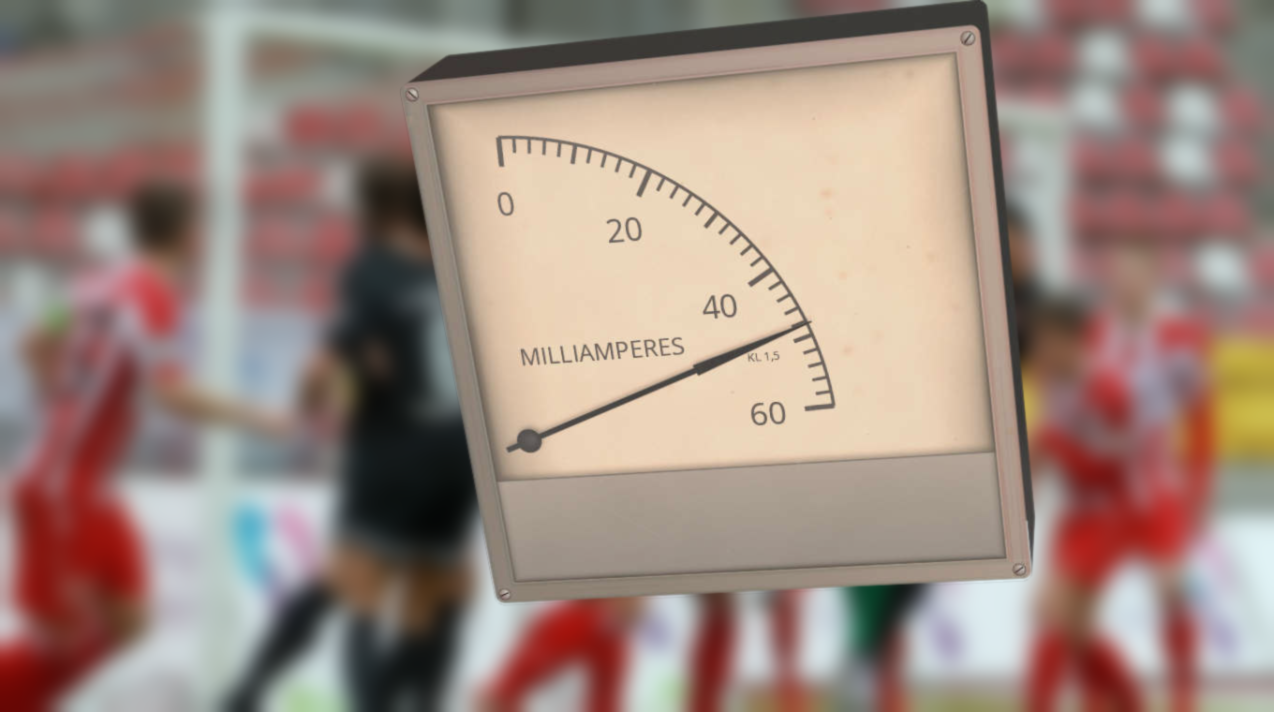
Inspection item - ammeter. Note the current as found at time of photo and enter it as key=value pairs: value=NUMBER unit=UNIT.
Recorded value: value=48 unit=mA
